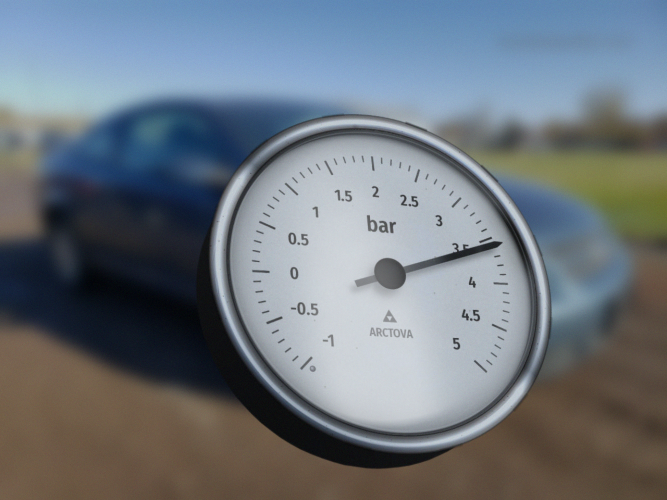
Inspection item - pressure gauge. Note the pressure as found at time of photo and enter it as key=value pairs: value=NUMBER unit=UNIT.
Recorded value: value=3.6 unit=bar
